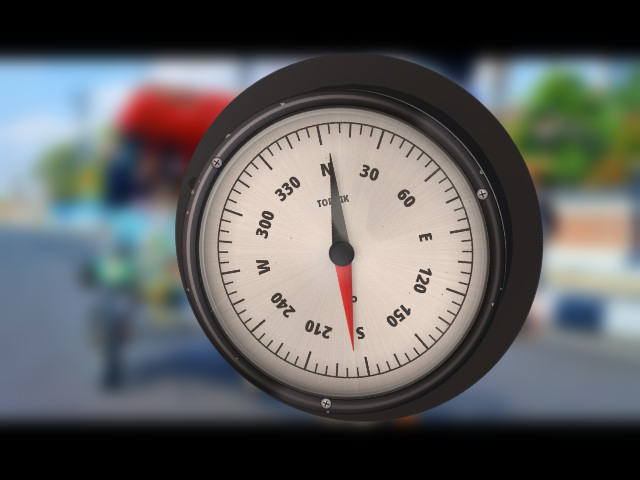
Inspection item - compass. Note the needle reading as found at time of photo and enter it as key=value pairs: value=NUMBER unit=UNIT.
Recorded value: value=185 unit=°
